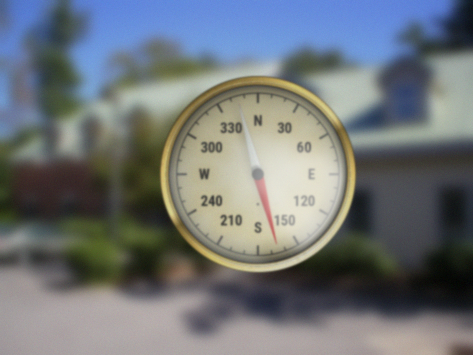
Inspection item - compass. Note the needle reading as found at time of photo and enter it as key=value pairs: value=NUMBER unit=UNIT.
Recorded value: value=165 unit=°
